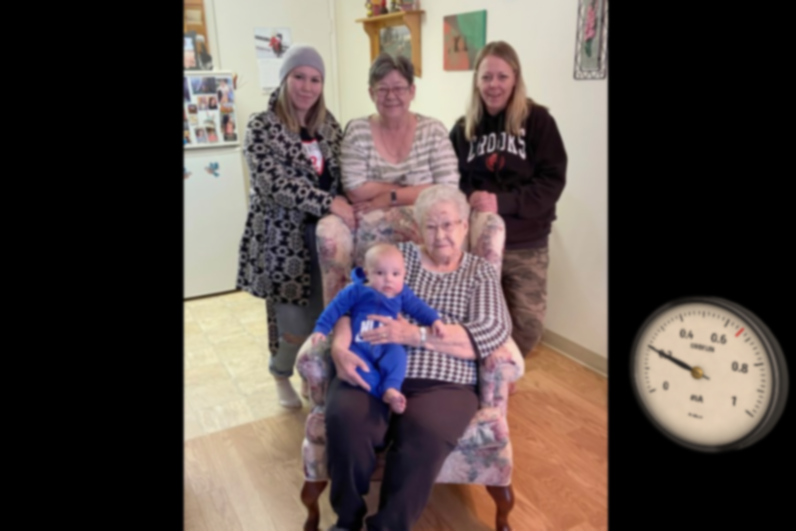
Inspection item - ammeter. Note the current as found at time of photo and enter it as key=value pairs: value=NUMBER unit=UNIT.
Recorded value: value=0.2 unit=mA
